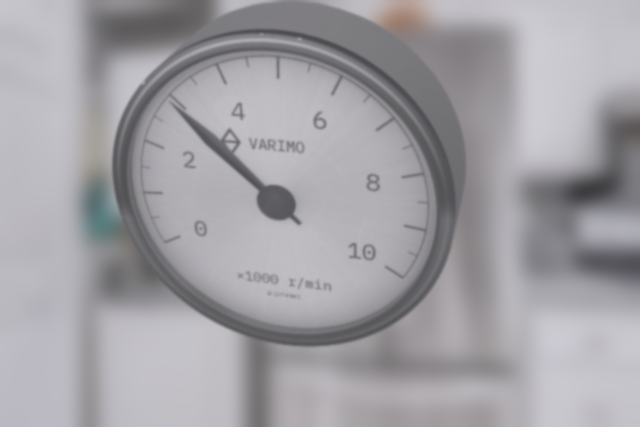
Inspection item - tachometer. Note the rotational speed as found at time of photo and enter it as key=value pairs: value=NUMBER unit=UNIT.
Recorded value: value=3000 unit=rpm
